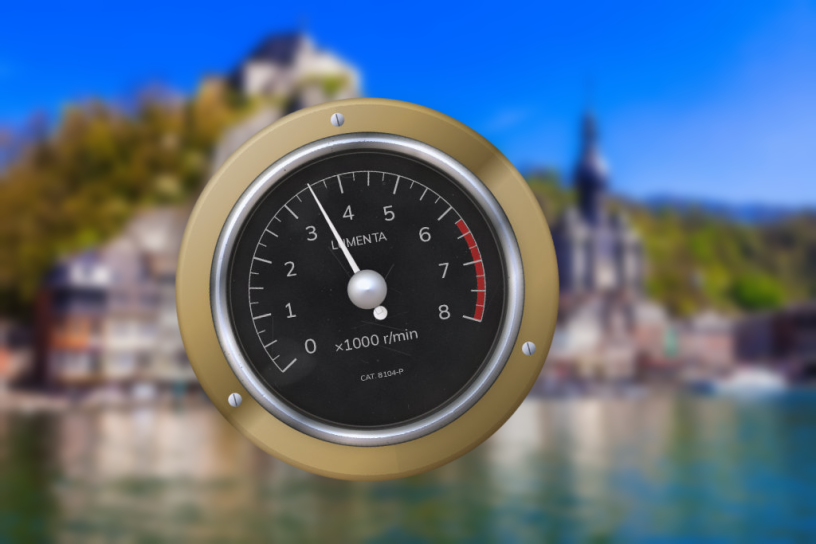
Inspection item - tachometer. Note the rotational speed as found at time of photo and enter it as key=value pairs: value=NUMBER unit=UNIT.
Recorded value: value=3500 unit=rpm
